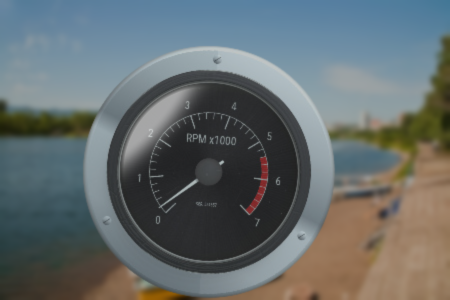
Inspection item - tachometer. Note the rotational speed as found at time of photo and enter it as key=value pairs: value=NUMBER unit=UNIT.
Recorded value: value=200 unit=rpm
